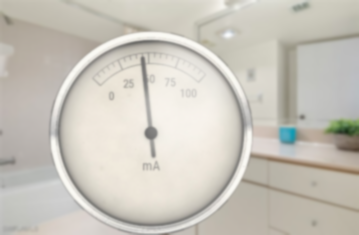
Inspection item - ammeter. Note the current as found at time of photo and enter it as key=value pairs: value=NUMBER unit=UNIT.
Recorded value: value=45 unit=mA
